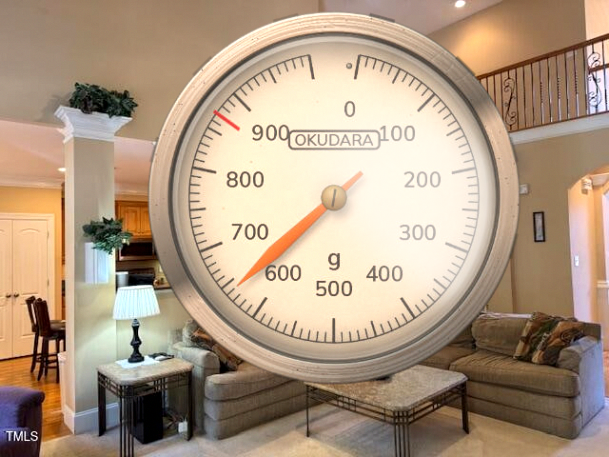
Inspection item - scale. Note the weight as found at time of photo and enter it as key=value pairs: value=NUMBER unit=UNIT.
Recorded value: value=640 unit=g
